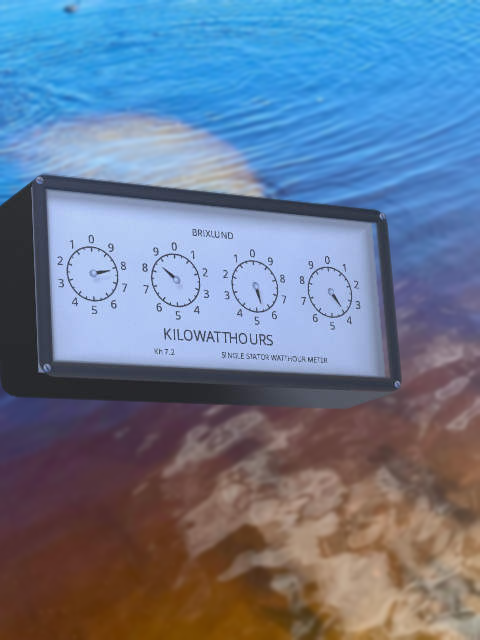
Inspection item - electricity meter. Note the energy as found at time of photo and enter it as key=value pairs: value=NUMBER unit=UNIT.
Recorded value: value=7854 unit=kWh
